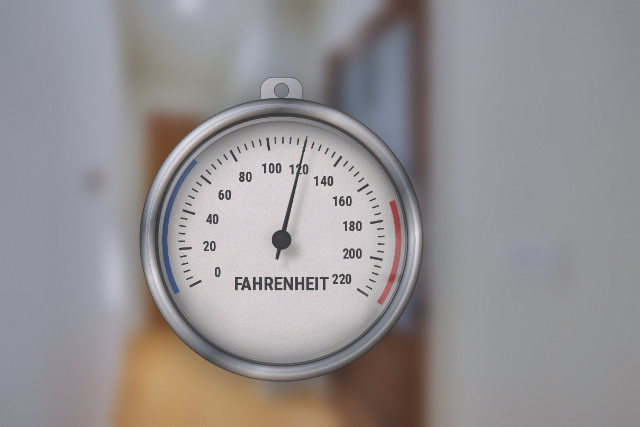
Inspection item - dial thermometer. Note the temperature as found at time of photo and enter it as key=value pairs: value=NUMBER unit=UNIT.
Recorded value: value=120 unit=°F
